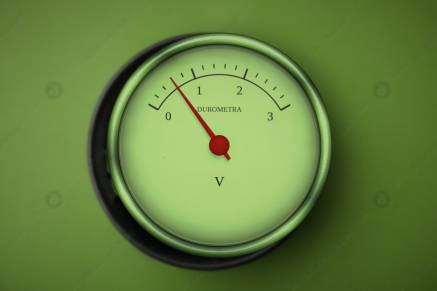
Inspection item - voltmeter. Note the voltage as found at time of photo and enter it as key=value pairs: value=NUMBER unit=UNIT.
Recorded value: value=0.6 unit=V
